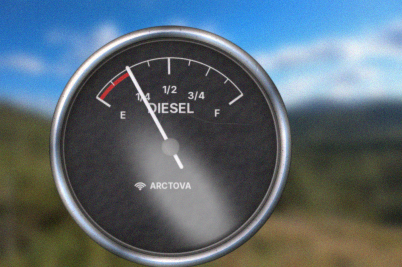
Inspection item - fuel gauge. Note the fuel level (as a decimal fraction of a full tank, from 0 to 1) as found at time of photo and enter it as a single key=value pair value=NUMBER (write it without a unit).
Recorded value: value=0.25
